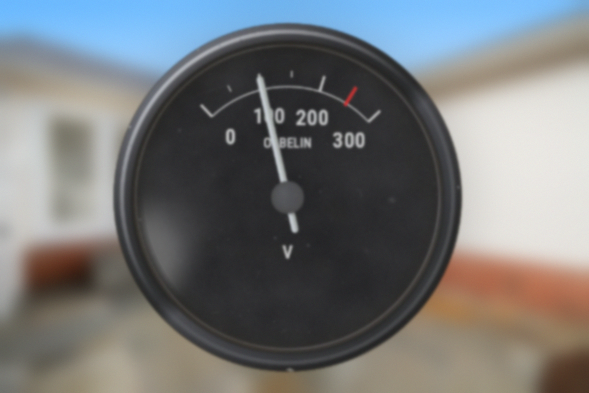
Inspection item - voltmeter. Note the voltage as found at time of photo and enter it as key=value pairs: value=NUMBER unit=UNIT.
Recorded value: value=100 unit=V
